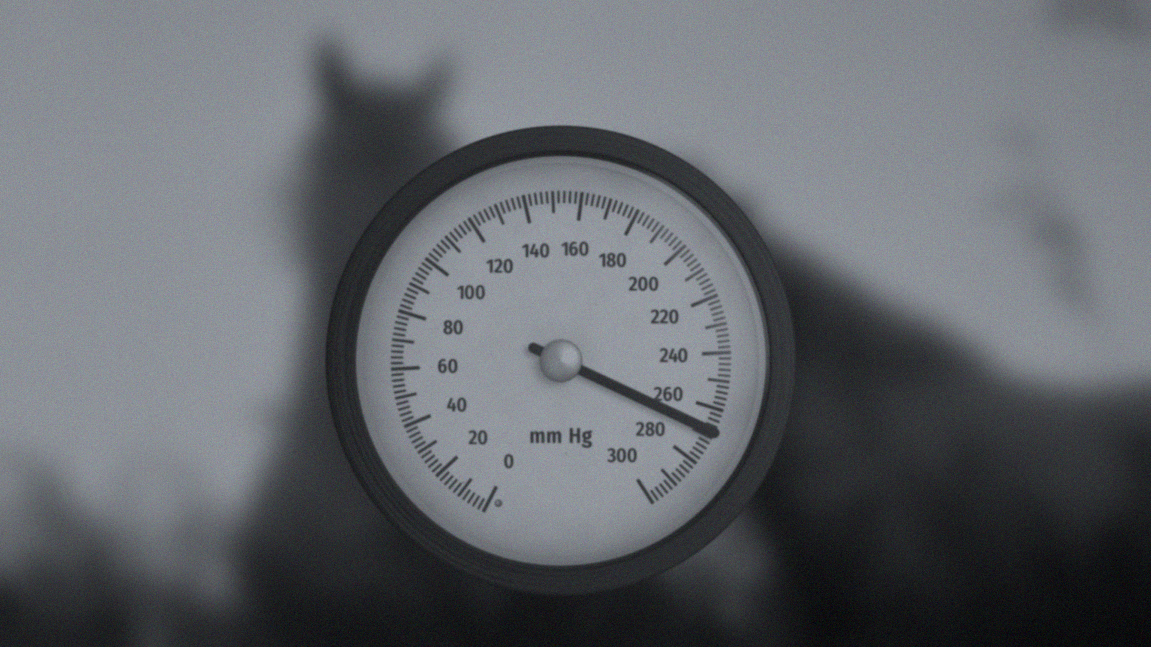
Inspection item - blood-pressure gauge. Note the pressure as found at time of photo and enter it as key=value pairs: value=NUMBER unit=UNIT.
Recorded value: value=268 unit=mmHg
